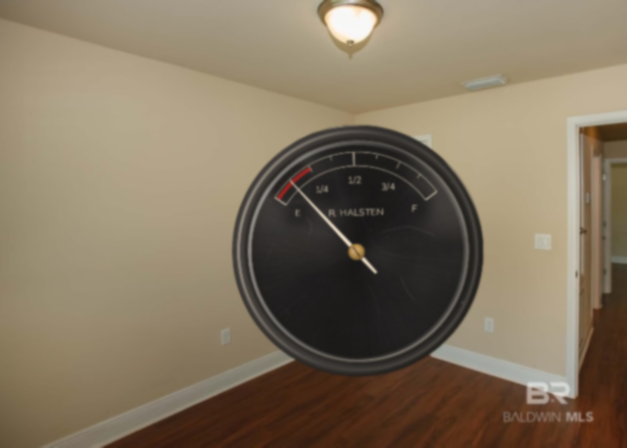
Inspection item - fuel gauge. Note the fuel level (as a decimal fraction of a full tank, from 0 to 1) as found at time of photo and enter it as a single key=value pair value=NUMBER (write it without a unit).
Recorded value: value=0.125
